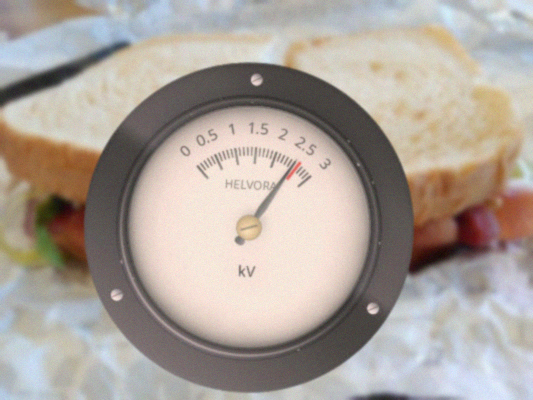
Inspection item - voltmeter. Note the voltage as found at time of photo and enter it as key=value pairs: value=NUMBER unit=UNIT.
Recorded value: value=2.5 unit=kV
